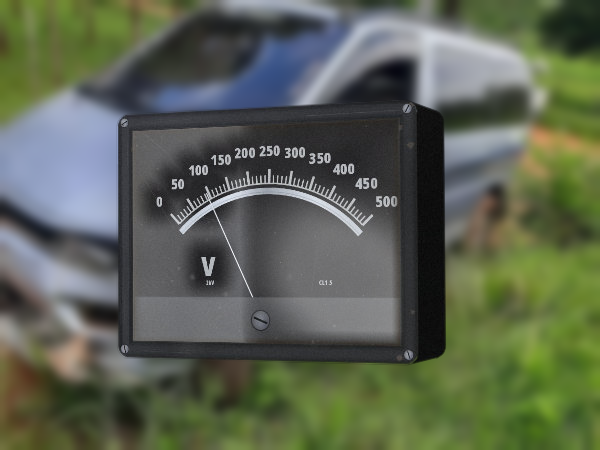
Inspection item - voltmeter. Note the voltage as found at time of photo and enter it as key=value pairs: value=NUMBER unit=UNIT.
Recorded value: value=100 unit=V
